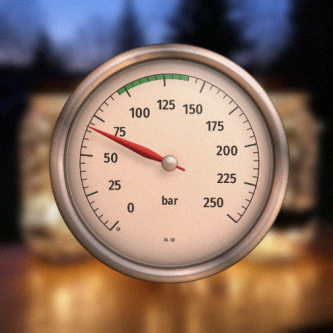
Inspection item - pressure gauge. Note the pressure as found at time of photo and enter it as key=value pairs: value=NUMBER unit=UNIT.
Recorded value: value=67.5 unit=bar
